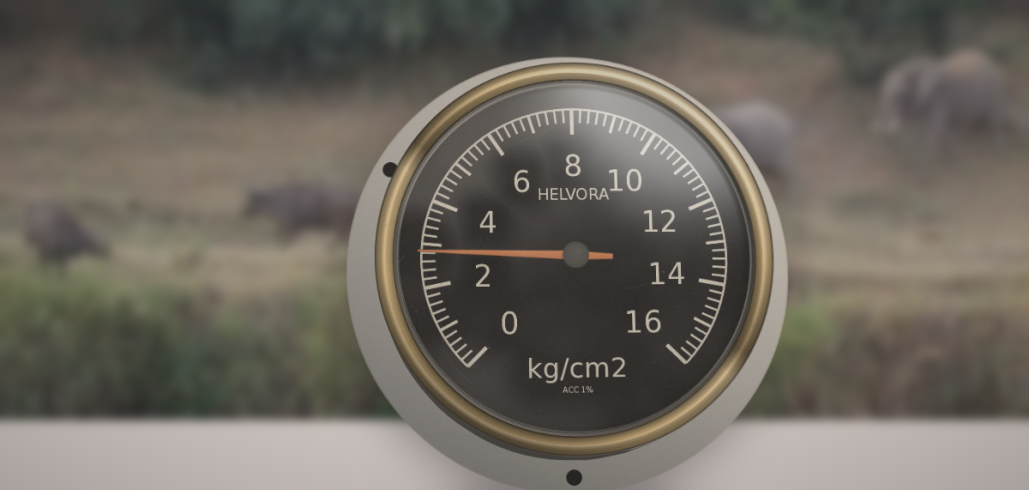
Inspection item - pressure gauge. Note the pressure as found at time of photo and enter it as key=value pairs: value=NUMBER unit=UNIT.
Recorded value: value=2.8 unit=kg/cm²
